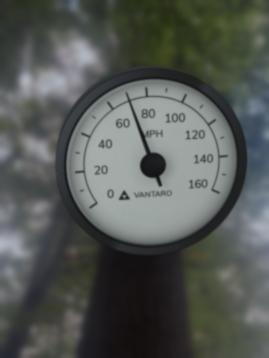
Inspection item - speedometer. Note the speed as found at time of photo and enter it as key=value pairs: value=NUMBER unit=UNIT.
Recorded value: value=70 unit=mph
